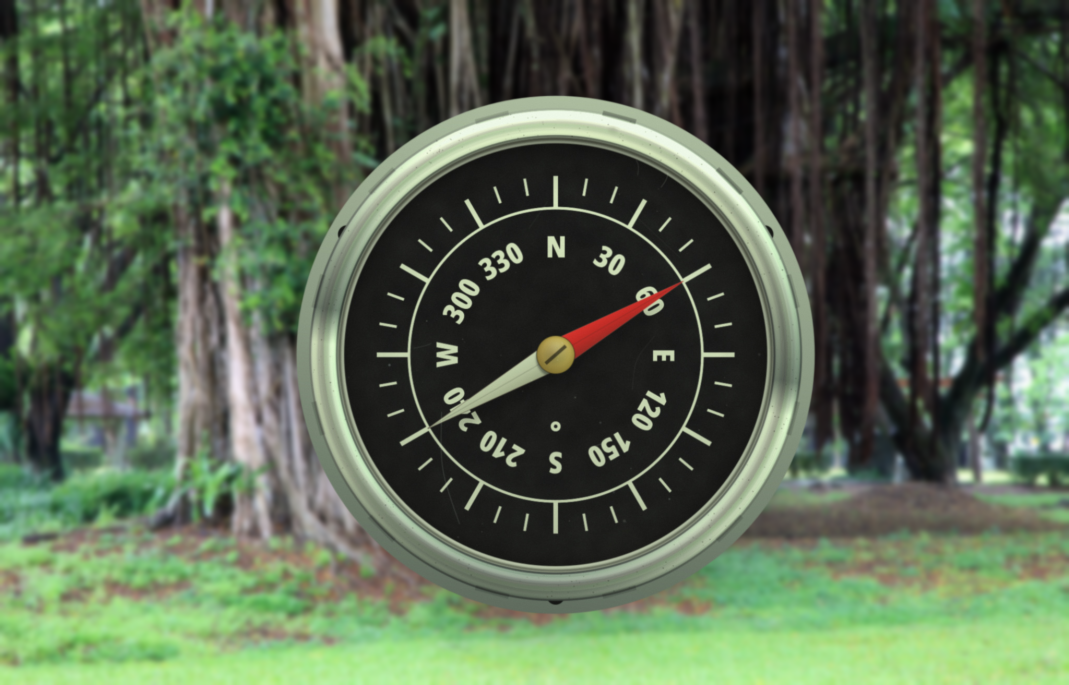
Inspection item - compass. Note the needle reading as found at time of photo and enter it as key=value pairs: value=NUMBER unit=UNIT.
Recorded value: value=60 unit=°
